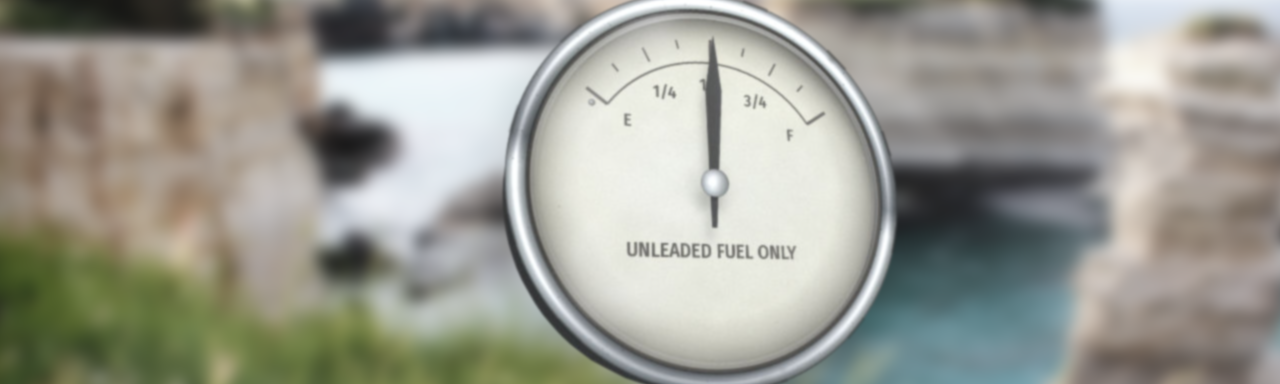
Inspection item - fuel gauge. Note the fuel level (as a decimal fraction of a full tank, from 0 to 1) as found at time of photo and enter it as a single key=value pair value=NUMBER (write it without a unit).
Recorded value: value=0.5
